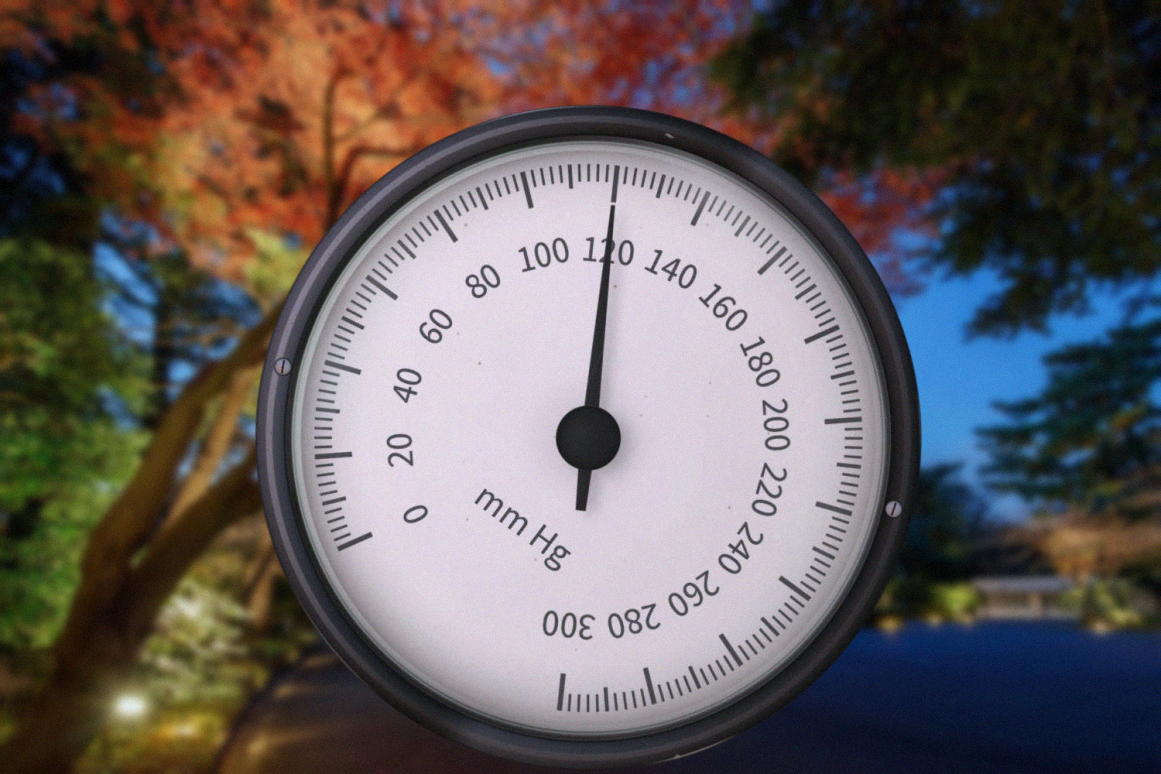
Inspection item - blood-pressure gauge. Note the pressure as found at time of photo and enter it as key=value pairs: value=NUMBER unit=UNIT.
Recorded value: value=120 unit=mmHg
